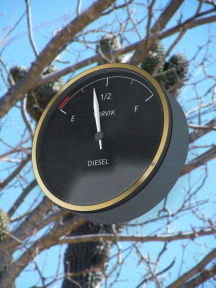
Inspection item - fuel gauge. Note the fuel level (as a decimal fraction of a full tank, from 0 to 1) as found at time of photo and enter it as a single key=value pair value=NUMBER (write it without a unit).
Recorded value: value=0.375
